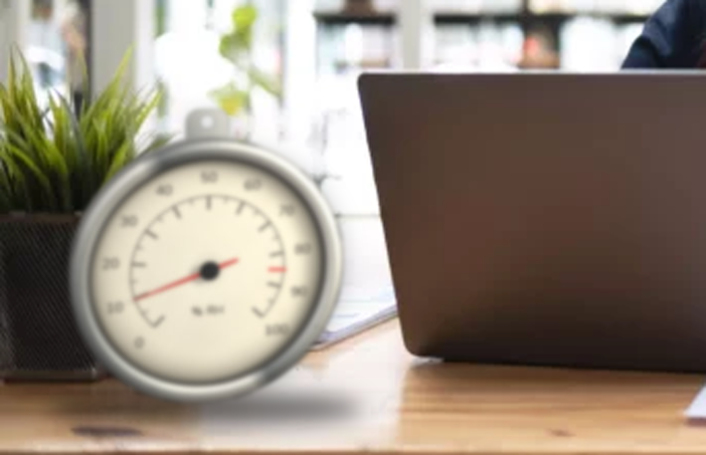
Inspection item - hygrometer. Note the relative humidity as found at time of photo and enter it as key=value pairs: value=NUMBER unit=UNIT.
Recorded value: value=10 unit=%
